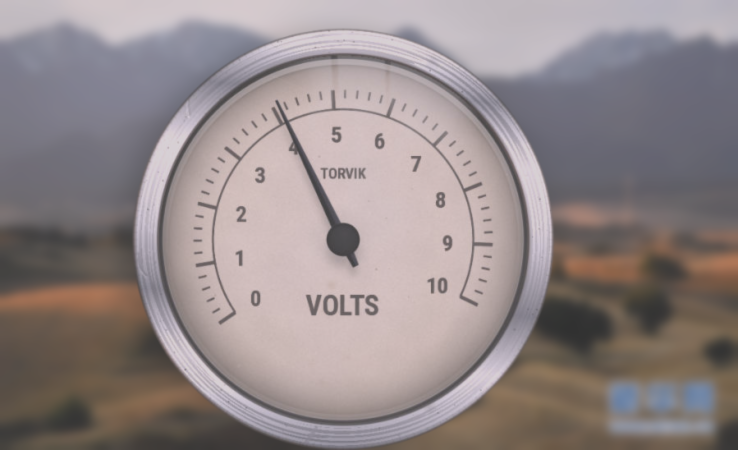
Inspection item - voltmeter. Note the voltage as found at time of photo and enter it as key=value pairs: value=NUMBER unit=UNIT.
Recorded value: value=4.1 unit=V
